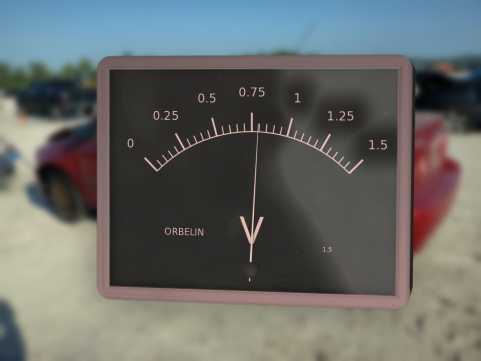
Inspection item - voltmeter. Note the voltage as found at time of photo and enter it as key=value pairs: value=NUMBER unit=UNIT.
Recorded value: value=0.8 unit=V
